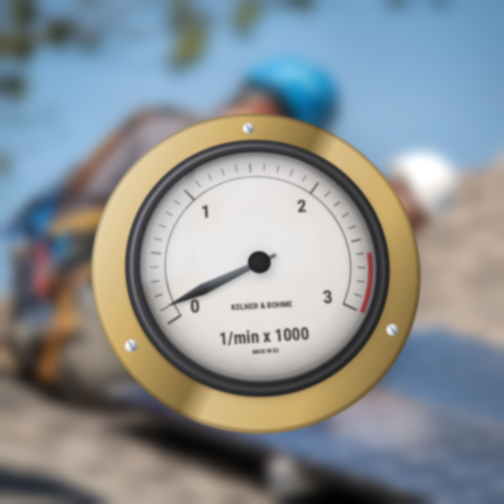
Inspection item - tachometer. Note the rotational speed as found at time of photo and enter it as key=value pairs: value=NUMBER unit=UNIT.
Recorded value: value=100 unit=rpm
